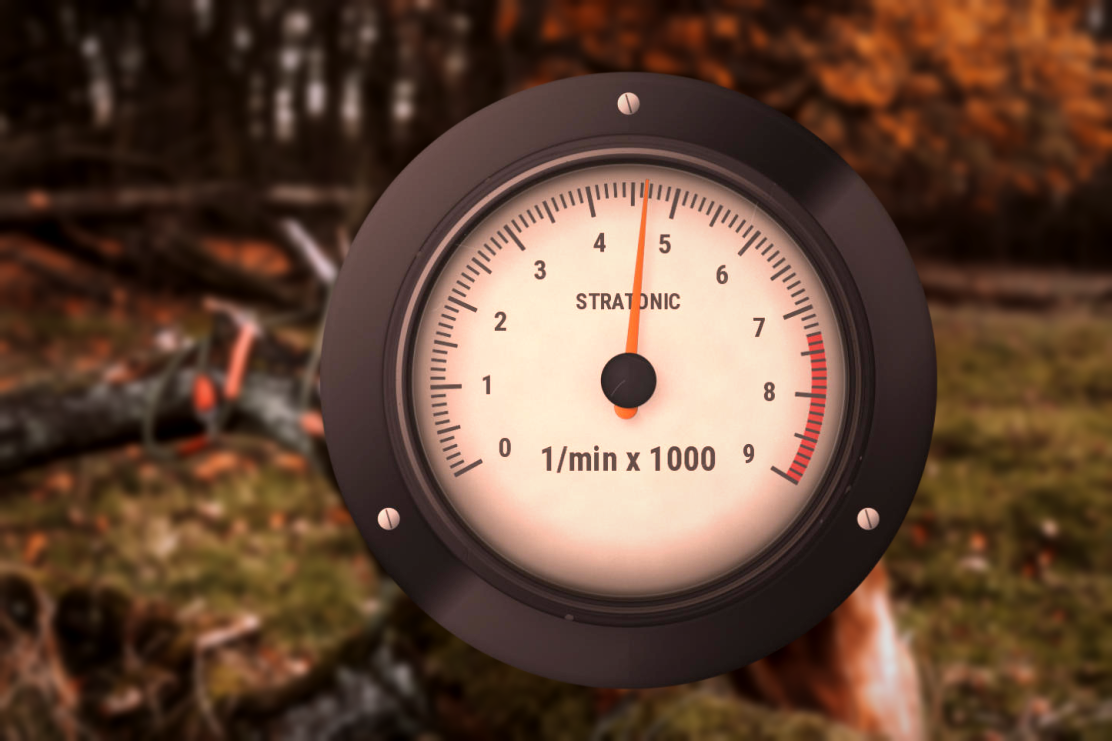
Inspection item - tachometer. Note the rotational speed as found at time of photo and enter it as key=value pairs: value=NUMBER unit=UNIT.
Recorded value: value=4650 unit=rpm
